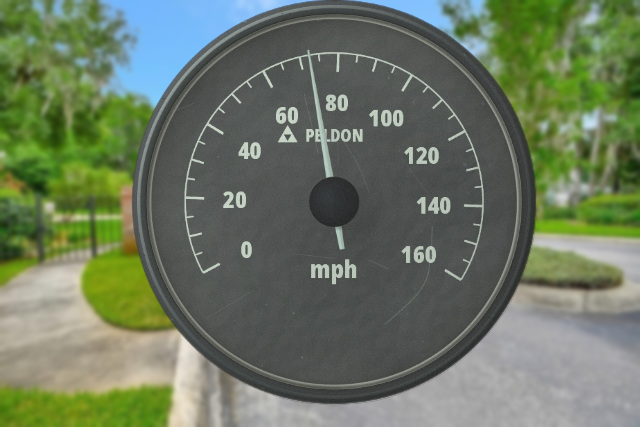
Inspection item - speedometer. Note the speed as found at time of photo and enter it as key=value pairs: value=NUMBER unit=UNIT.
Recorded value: value=72.5 unit=mph
